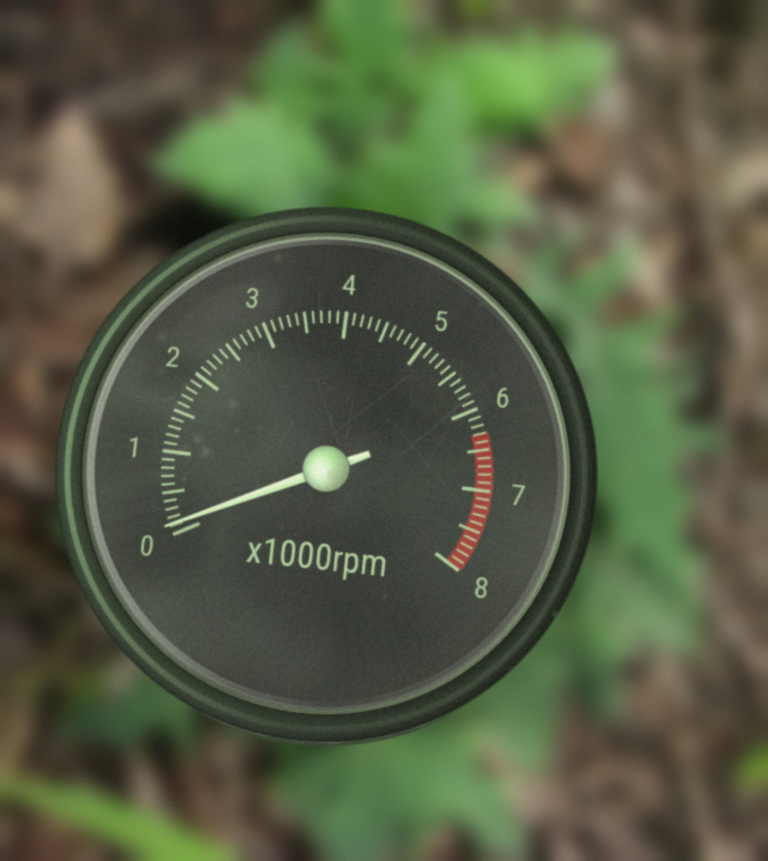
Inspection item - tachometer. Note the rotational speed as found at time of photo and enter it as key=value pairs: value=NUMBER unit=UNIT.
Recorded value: value=100 unit=rpm
